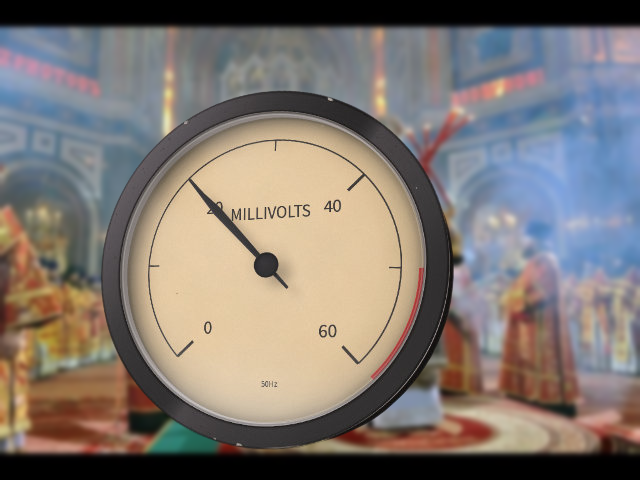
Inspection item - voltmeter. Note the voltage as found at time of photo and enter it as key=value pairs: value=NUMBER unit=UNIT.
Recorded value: value=20 unit=mV
